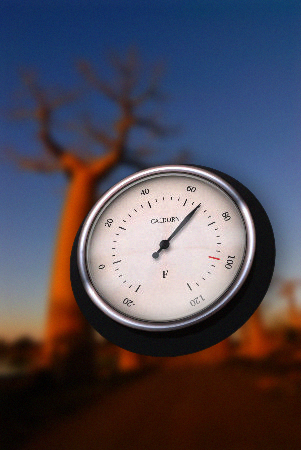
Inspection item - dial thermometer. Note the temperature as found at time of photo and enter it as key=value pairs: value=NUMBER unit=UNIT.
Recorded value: value=68 unit=°F
